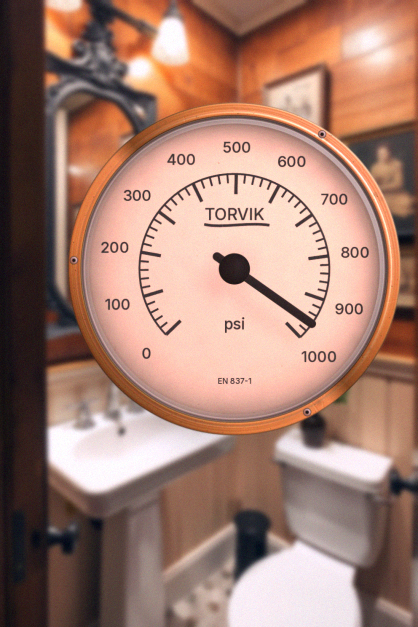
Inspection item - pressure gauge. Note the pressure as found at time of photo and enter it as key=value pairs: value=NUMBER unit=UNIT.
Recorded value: value=960 unit=psi
